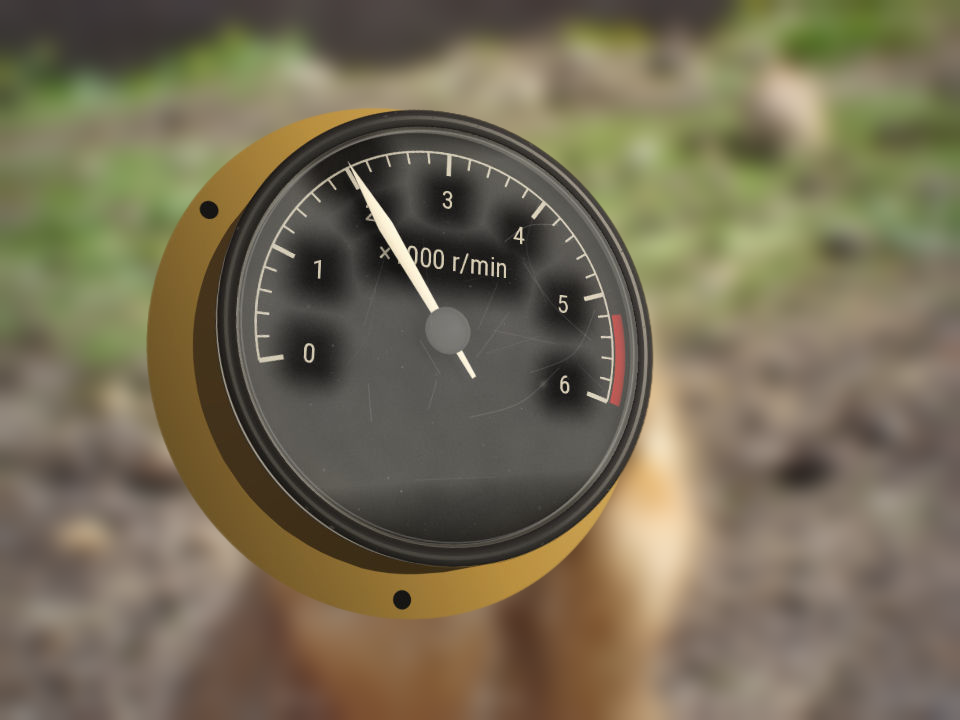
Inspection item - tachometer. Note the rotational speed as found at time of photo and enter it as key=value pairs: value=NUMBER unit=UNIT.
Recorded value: value=2000 unit=rpm
